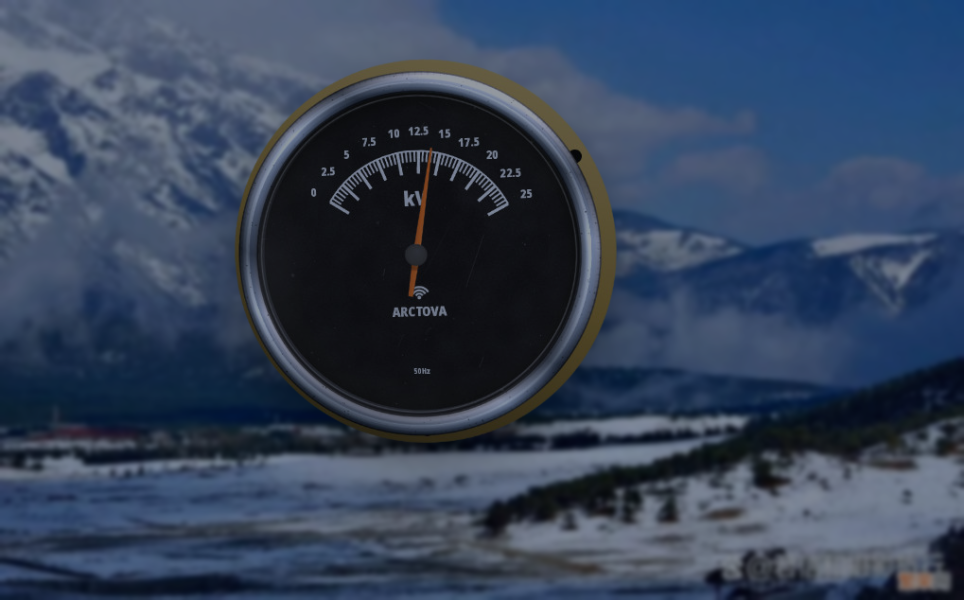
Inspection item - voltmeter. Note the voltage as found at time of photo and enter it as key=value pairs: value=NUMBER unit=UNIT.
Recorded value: value=14 unit=kV
